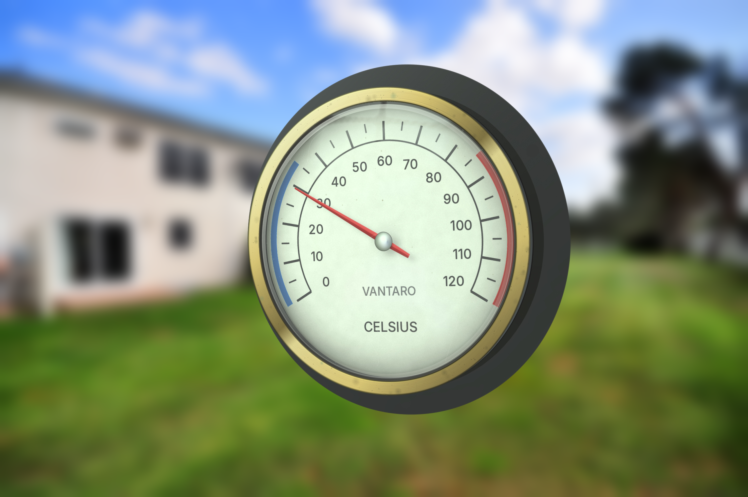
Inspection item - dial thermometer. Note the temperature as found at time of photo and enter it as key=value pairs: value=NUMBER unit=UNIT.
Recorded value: value=30 unit=°C
